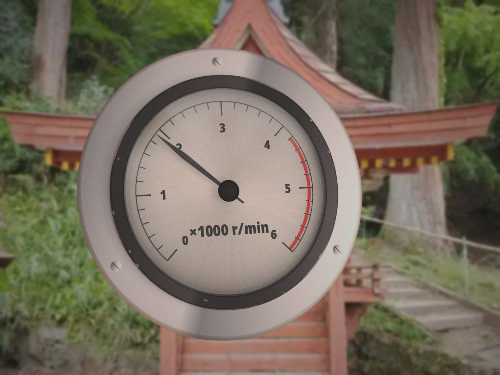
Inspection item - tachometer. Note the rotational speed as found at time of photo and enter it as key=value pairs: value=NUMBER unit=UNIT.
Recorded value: value=1900 unit=rpm
